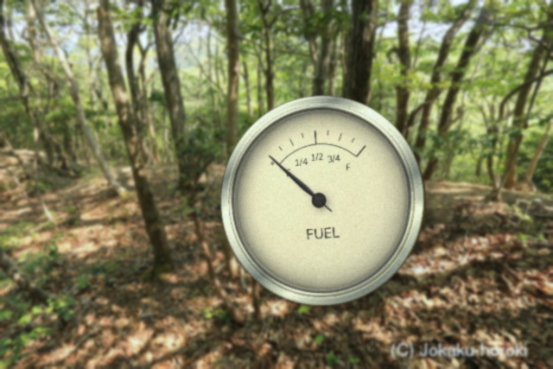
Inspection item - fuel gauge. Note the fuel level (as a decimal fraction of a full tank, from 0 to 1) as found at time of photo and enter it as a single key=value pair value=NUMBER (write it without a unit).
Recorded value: value=0
